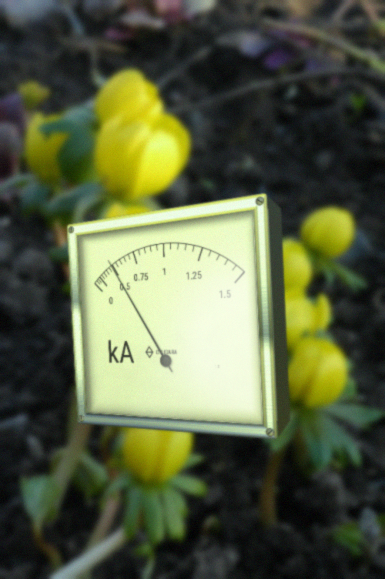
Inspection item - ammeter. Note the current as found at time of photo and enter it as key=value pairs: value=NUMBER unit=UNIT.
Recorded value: value=0.5 unit=kA
